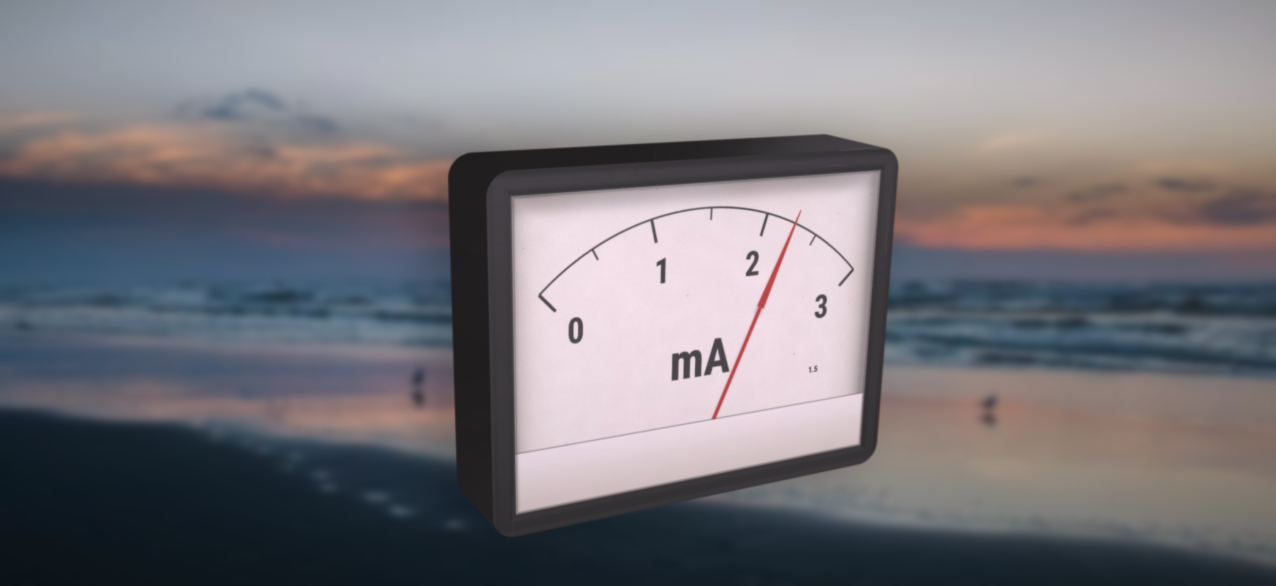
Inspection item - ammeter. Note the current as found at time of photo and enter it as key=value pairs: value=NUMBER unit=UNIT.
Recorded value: value=2.25 unit=mA
